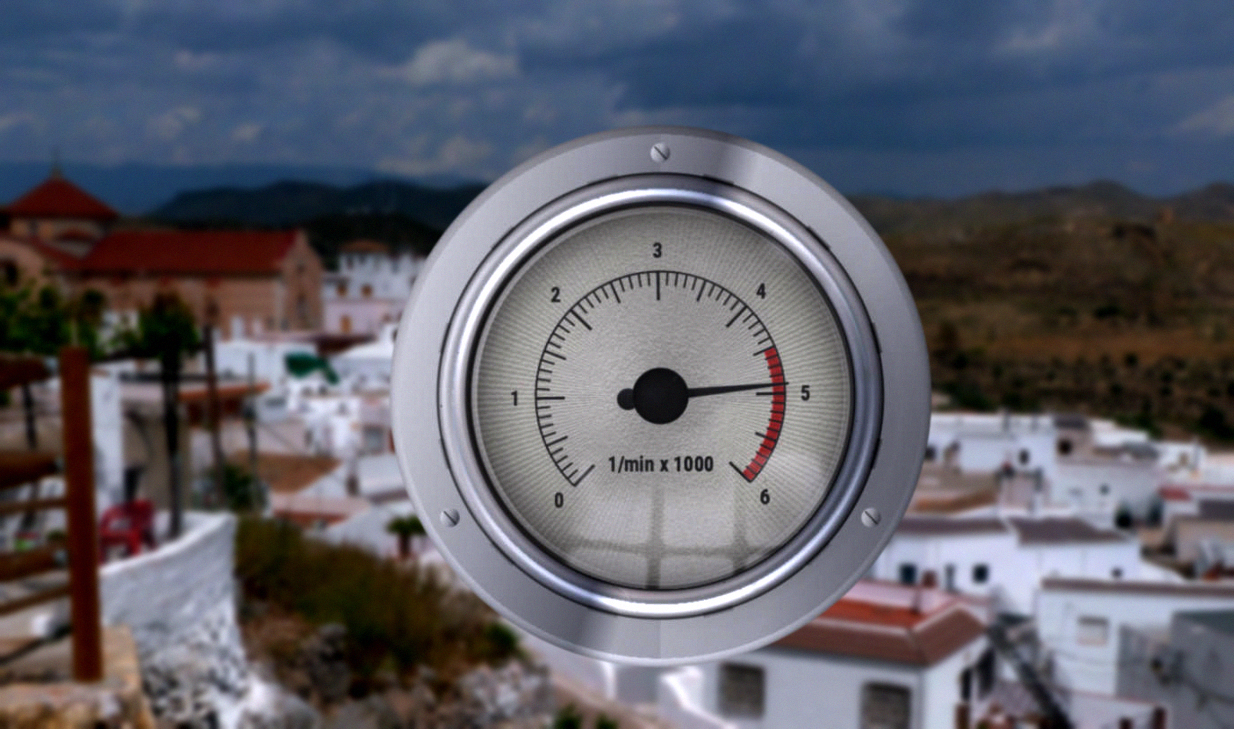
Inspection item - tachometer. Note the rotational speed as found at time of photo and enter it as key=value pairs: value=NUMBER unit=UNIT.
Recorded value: value=4900 unit=rpm
